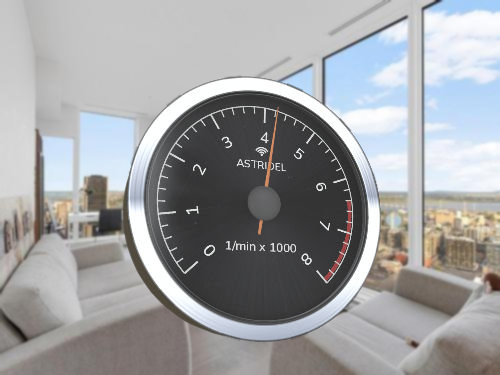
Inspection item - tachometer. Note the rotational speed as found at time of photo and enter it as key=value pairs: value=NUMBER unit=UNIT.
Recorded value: value=4200 unit=rpm
